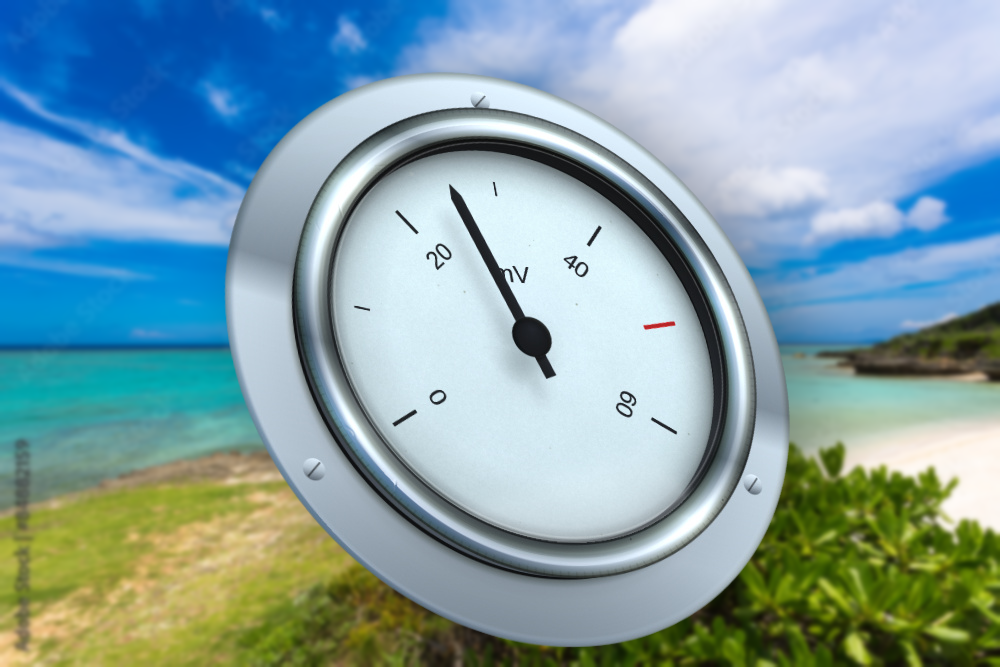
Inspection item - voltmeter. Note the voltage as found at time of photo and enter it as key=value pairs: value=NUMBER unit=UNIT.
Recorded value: value=25 unit=mV
